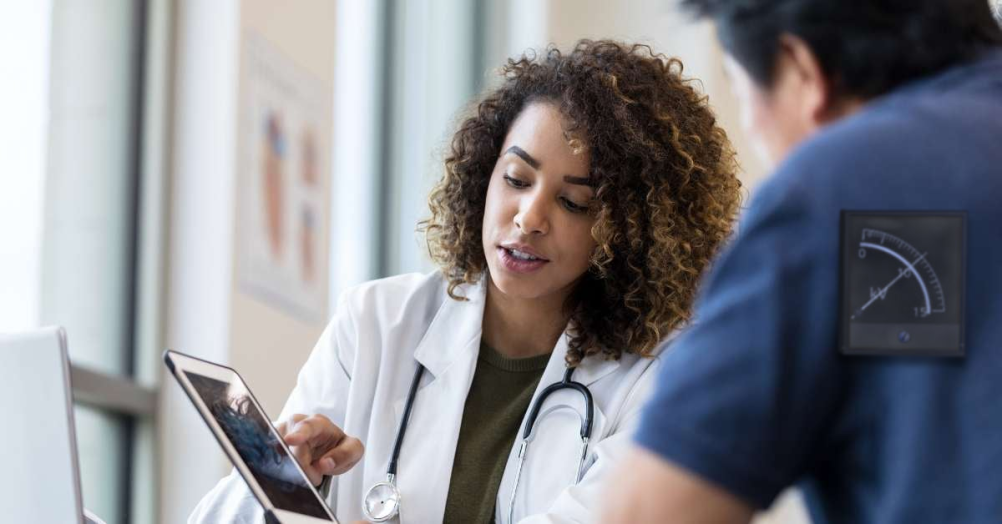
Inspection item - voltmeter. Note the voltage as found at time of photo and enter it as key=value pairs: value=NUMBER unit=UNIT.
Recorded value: value=10 unit=kV
